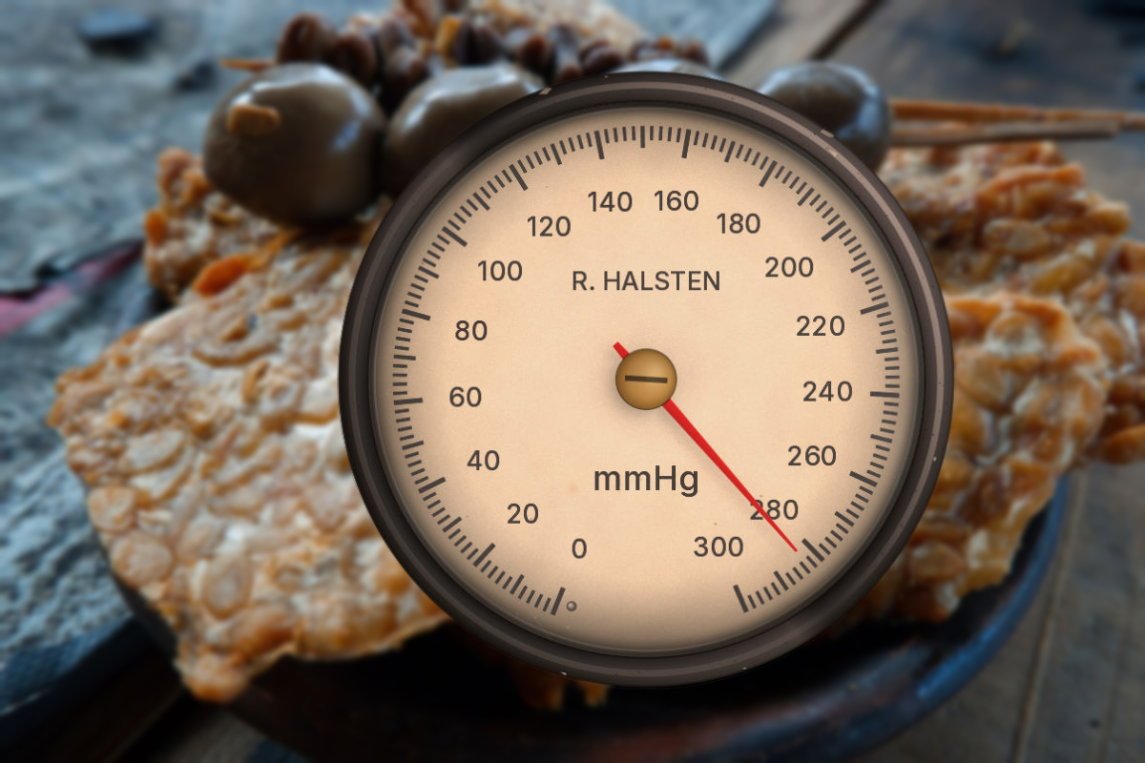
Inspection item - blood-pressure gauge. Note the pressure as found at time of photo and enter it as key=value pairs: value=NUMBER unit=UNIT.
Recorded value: value=283 unit=mmHg
